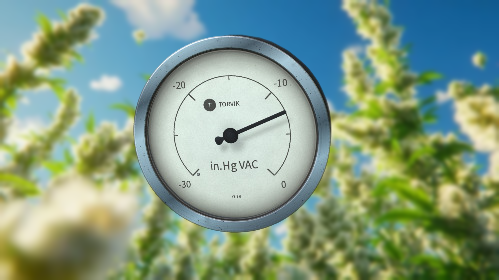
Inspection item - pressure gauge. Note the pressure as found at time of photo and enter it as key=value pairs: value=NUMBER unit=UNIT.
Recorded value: value=-7.5 unit=inHg
